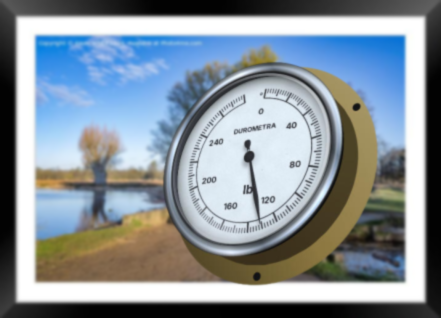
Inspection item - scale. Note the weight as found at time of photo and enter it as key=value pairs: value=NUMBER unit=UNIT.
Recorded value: value=130 unit=lb
